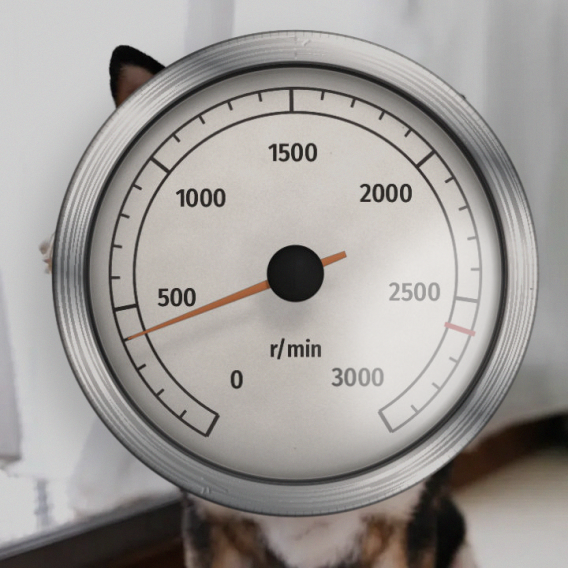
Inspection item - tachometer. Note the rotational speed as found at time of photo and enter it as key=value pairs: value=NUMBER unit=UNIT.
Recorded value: value=400 unit=rpm
